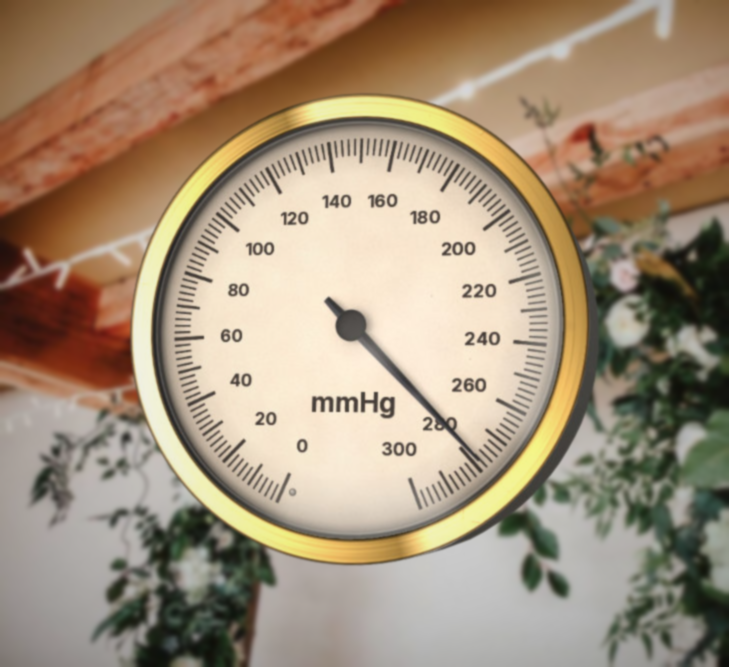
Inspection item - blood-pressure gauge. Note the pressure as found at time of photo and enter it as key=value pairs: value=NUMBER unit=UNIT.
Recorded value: value=278 unit=mmHg
